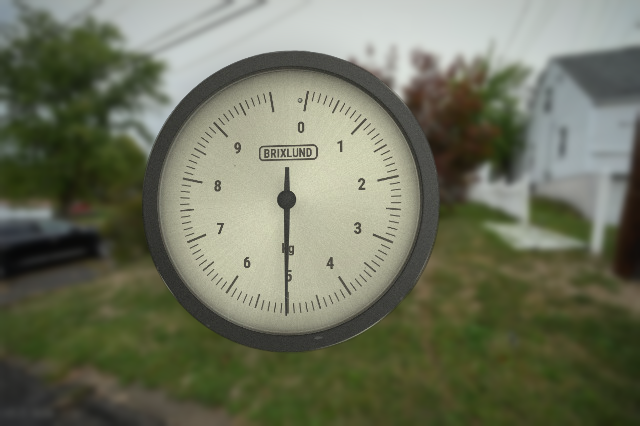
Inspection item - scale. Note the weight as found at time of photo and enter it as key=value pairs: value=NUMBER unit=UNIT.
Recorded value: value=5 unit=kg
